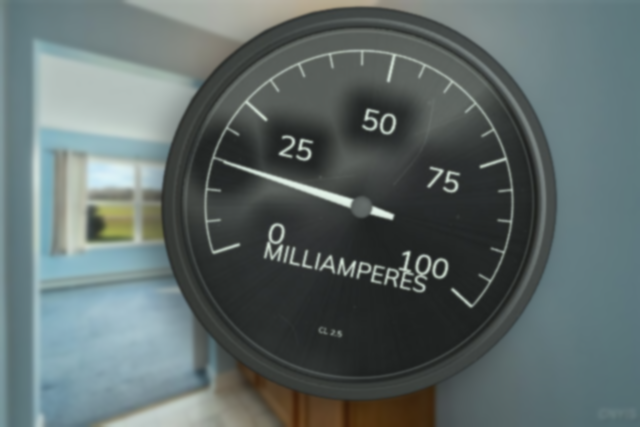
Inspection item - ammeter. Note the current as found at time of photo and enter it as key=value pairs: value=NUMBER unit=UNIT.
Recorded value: value=15 unit=mA
